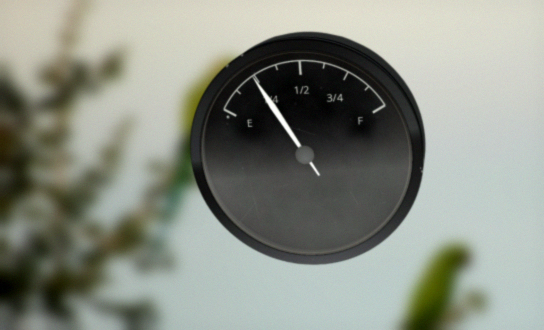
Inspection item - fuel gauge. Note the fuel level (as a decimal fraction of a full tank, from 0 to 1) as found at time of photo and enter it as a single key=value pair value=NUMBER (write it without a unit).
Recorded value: value=0.25
